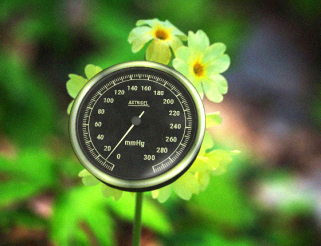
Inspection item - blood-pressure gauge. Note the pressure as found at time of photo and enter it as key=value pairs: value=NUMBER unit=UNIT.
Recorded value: value=10 unit=mmHg
